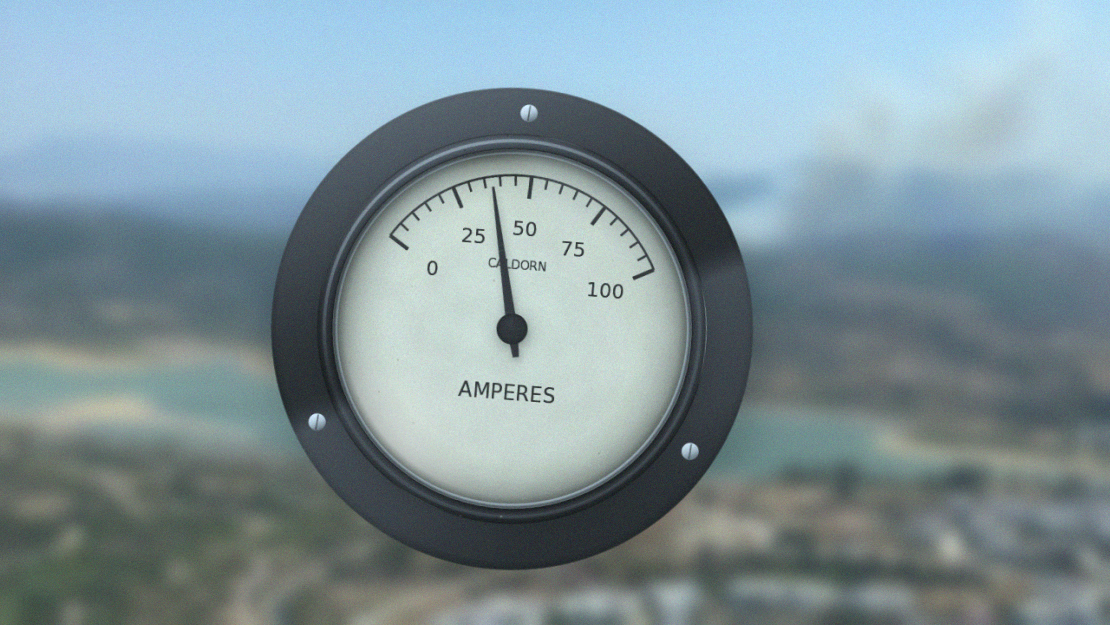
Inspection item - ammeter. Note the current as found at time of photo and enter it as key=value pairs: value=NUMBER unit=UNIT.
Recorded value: value=37.5 unit=A
